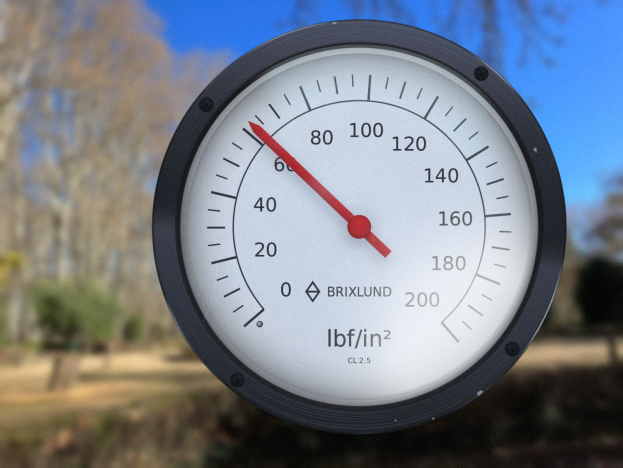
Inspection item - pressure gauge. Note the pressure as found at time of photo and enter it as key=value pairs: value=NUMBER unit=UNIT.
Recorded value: value=62.5 unit=psi
